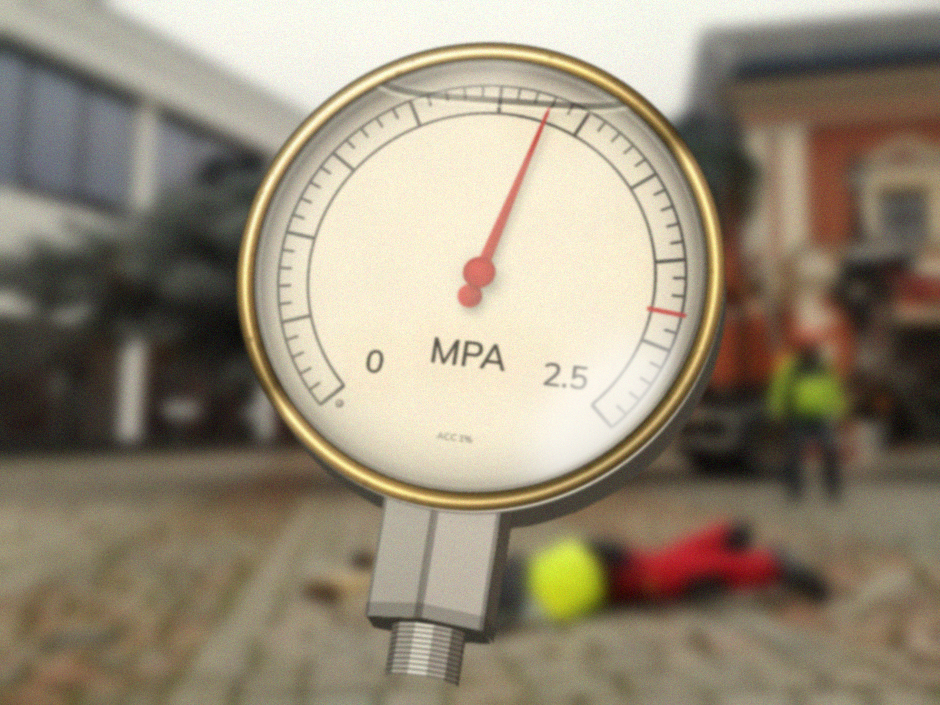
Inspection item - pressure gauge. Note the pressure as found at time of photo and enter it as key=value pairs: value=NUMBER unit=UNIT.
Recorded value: value=1.4 unit=MPa
